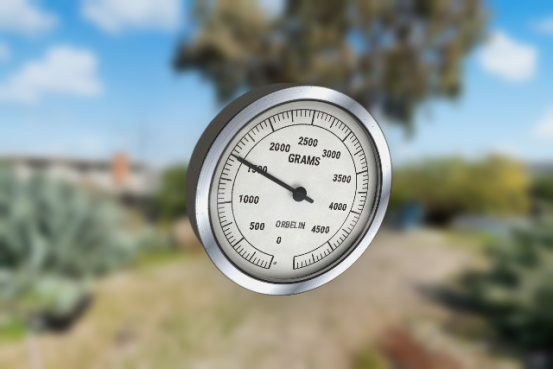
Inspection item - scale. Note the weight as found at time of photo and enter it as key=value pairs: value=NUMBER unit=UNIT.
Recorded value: value=1500 unit=g
